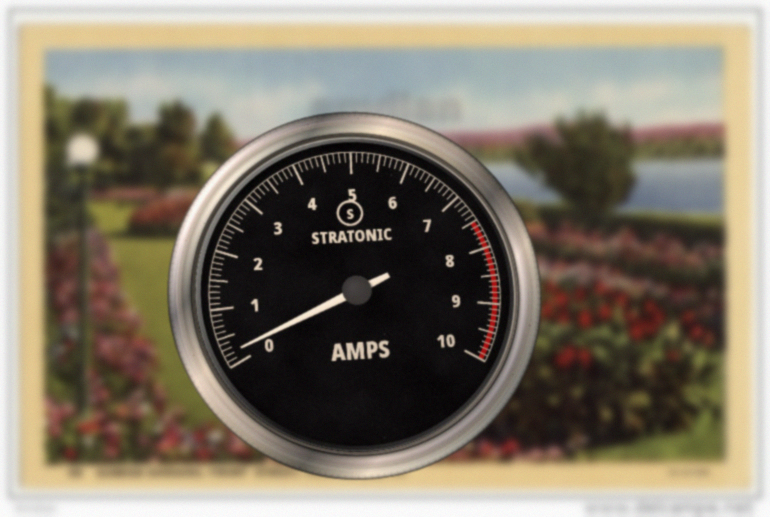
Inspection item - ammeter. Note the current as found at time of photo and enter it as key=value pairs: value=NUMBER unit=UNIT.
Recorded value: value=0.2 unit=A
